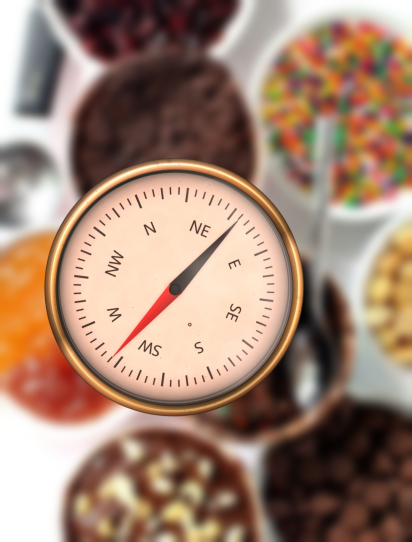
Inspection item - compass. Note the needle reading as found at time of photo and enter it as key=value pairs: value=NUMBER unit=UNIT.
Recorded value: value=245 unit=°
